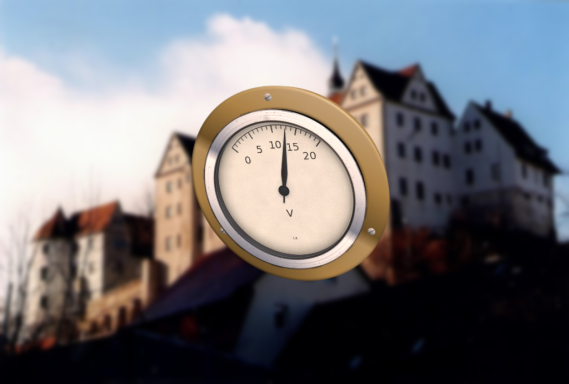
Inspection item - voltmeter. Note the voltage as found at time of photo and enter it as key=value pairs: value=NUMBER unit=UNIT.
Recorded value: value=13 unit=V
